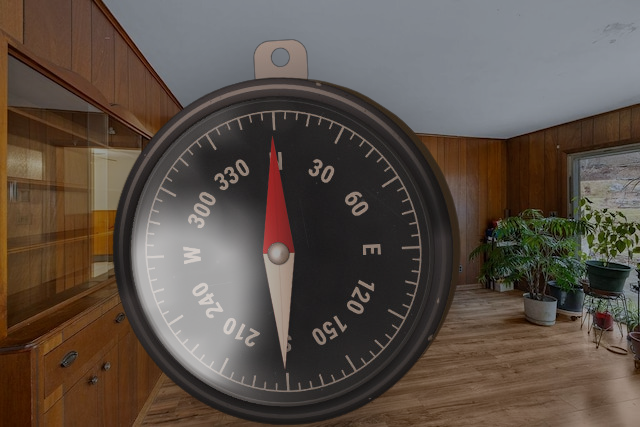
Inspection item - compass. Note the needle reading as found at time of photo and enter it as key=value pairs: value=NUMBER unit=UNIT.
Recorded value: value=0 unit=°
